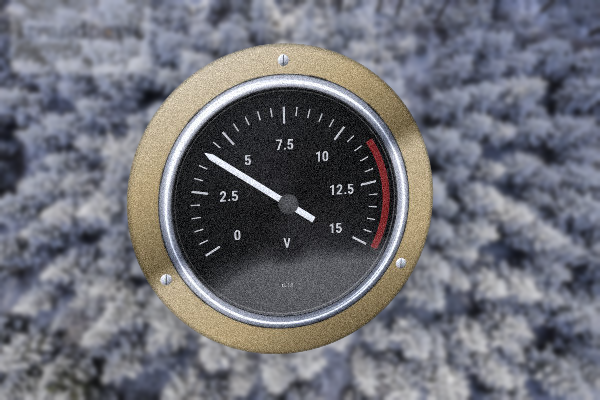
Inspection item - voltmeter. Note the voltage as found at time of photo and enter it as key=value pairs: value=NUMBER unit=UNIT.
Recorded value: value=4 unit=V
